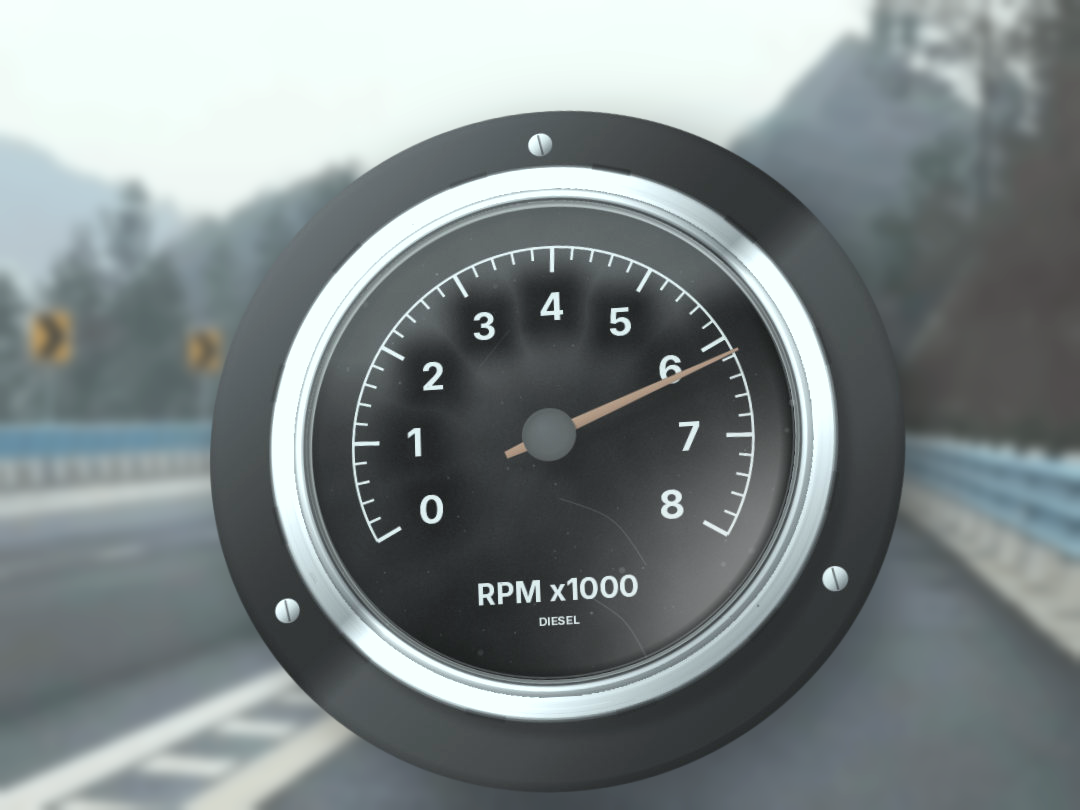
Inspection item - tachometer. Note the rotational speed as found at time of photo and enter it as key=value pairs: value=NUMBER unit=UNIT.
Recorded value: value=6200 unit=rpm
